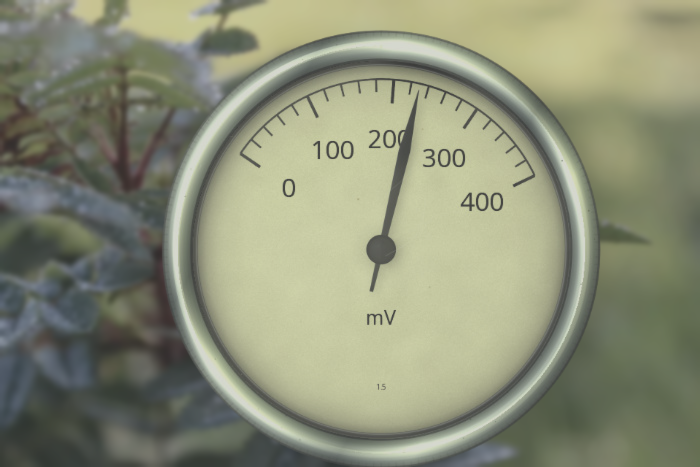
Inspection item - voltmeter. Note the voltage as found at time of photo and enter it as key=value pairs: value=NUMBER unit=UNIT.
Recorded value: value=230 unit=mV
